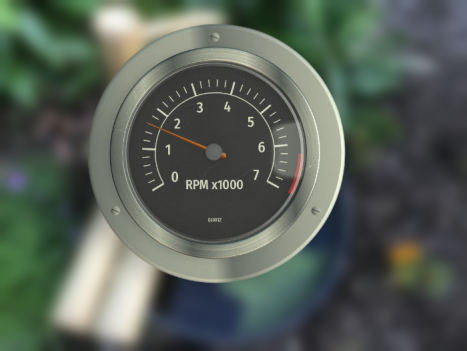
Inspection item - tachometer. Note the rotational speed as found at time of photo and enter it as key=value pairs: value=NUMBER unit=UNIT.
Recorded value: value=1600 unit=rpm
